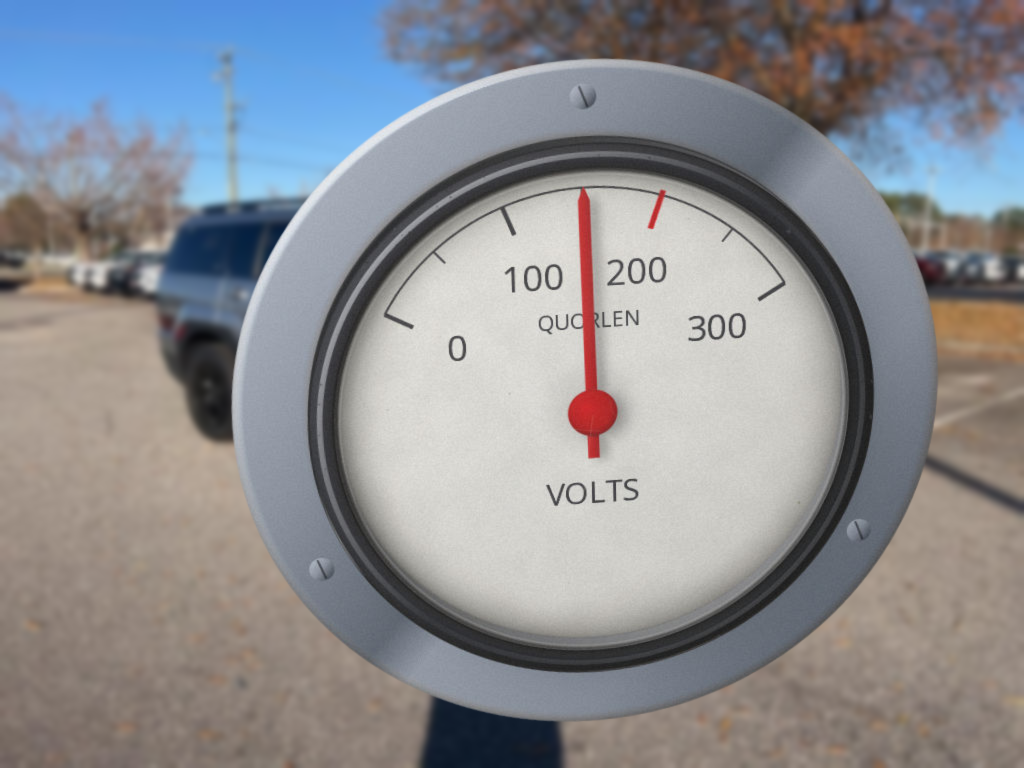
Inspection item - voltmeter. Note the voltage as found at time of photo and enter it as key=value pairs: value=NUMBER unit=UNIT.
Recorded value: value=150 unit=V
